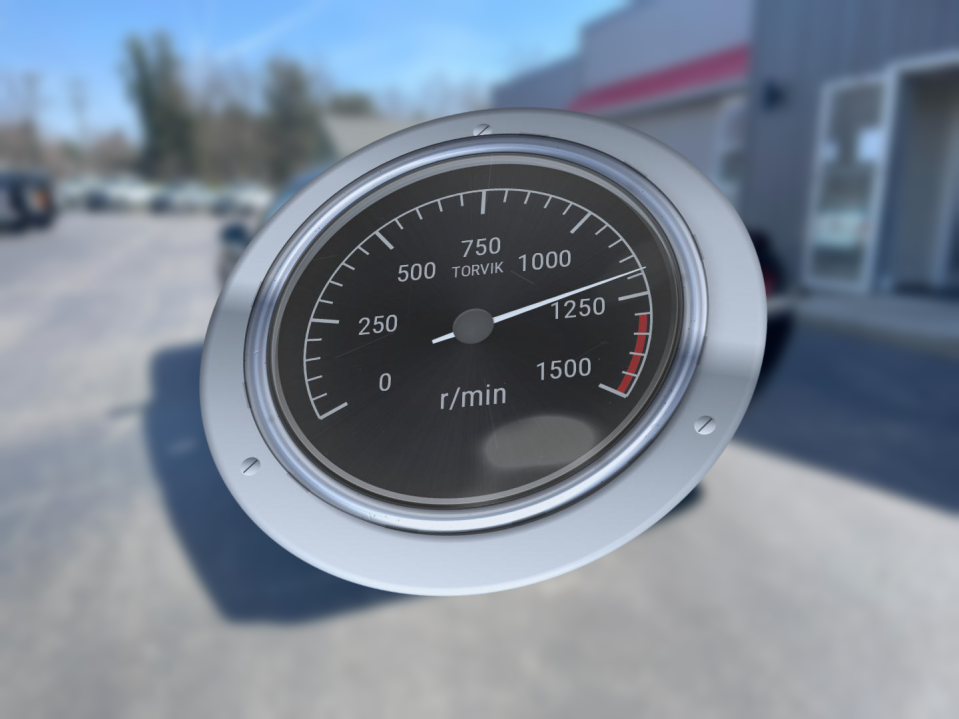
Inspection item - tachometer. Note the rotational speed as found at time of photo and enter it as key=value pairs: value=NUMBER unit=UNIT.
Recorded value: value=1200 unit=rpm
